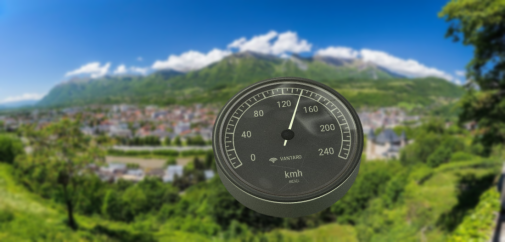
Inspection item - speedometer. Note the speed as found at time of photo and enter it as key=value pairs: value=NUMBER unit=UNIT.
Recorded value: value=140 unit=km/h
